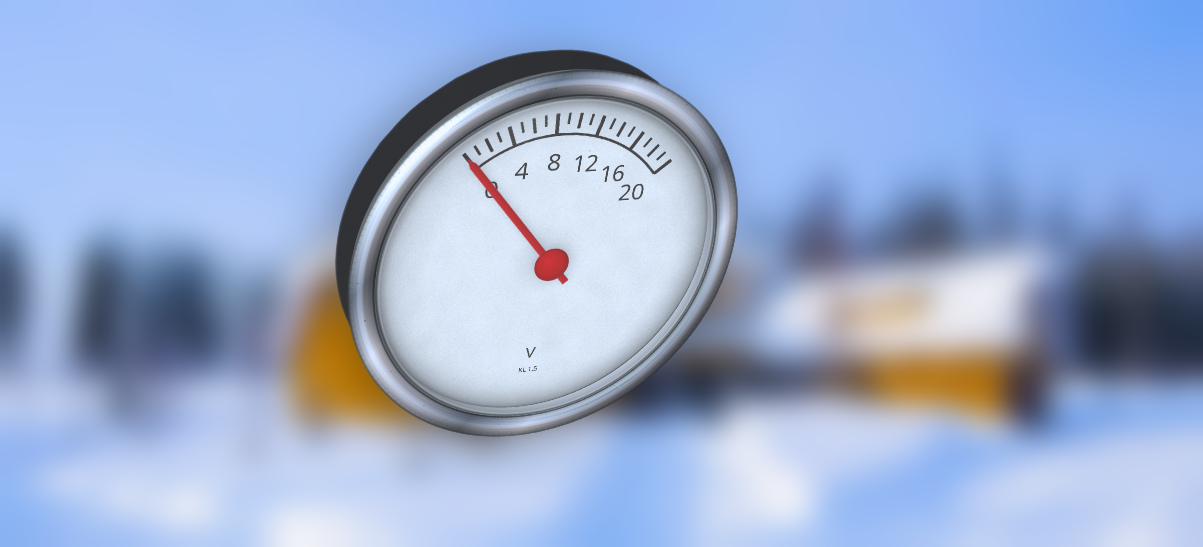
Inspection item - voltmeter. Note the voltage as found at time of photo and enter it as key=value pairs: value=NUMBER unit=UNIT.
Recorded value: value=0 unit=V
